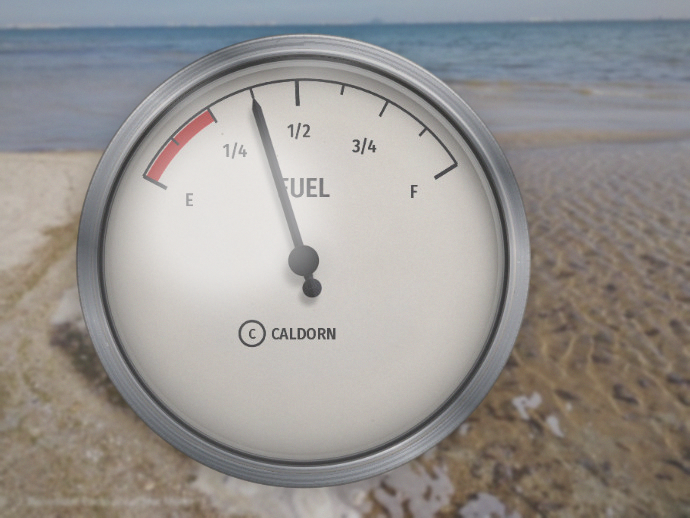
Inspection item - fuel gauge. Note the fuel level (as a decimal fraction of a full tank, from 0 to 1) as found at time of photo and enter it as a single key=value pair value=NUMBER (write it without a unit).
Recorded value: value=0.375
